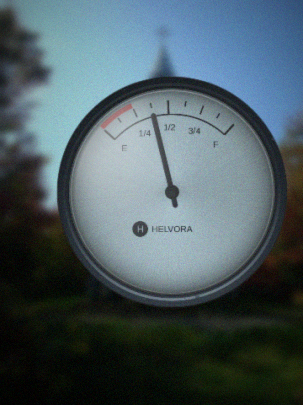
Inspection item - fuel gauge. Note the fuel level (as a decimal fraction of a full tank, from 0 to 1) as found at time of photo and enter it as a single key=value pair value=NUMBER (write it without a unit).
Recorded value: value=0.375
